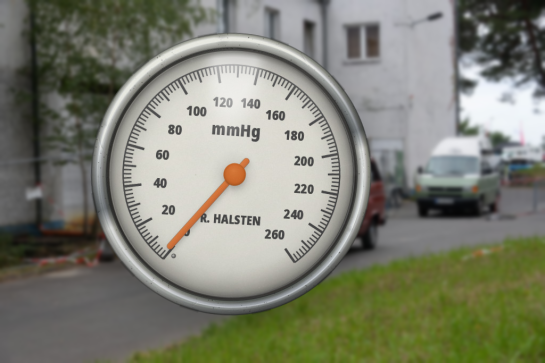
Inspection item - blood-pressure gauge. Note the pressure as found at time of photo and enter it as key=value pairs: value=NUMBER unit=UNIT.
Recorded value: value=2 unit=mmHg
